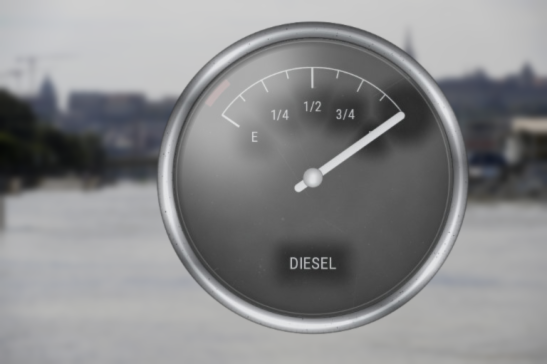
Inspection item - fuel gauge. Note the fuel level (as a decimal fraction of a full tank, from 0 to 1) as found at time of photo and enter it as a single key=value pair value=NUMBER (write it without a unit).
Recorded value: value=1
